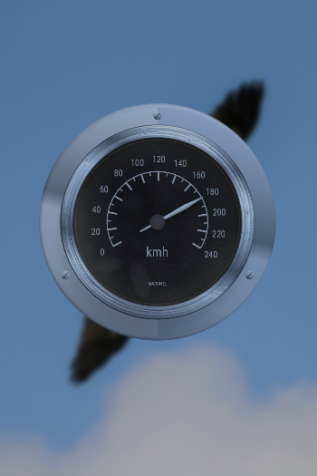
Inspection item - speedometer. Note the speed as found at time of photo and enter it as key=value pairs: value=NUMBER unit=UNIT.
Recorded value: value=180 unit=km/h
